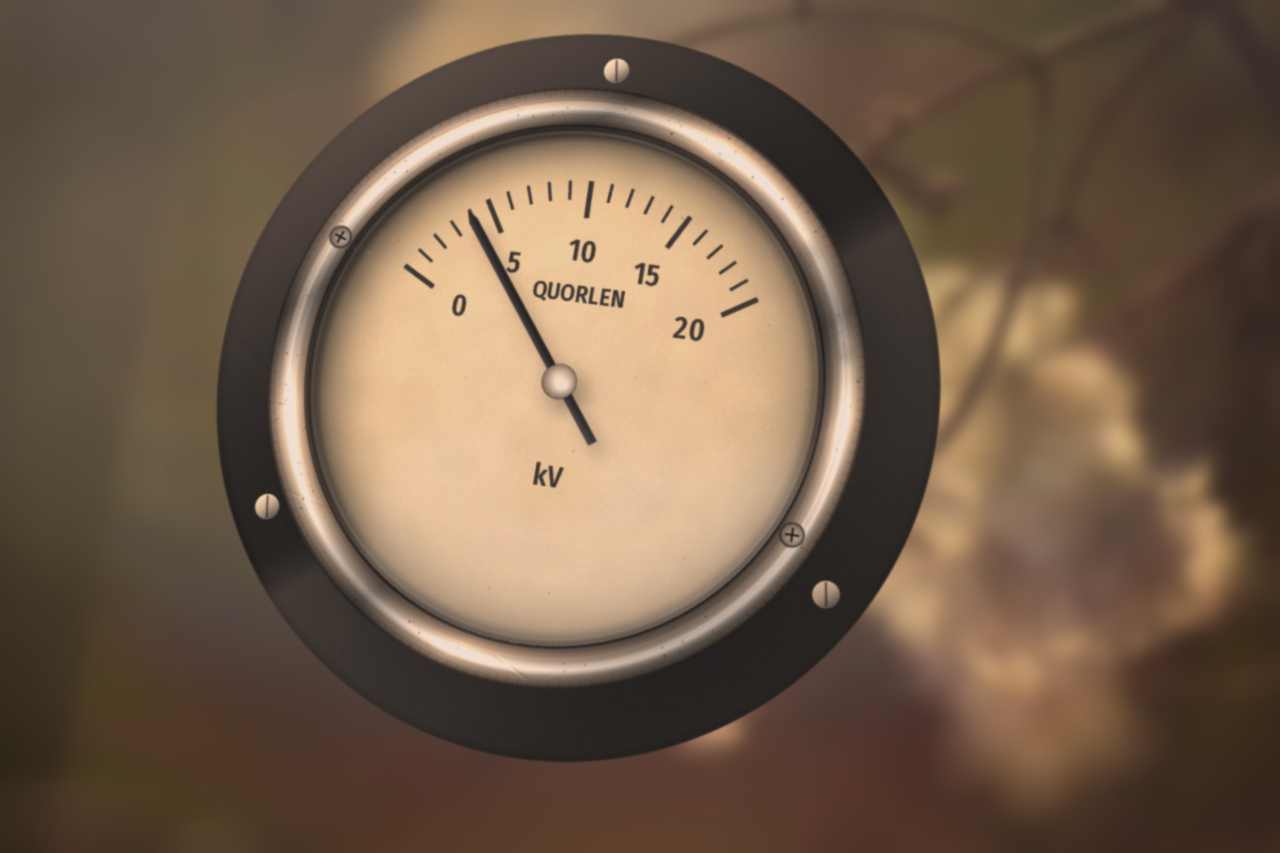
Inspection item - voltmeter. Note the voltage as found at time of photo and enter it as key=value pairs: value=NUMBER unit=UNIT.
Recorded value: value=4 unit=kV
